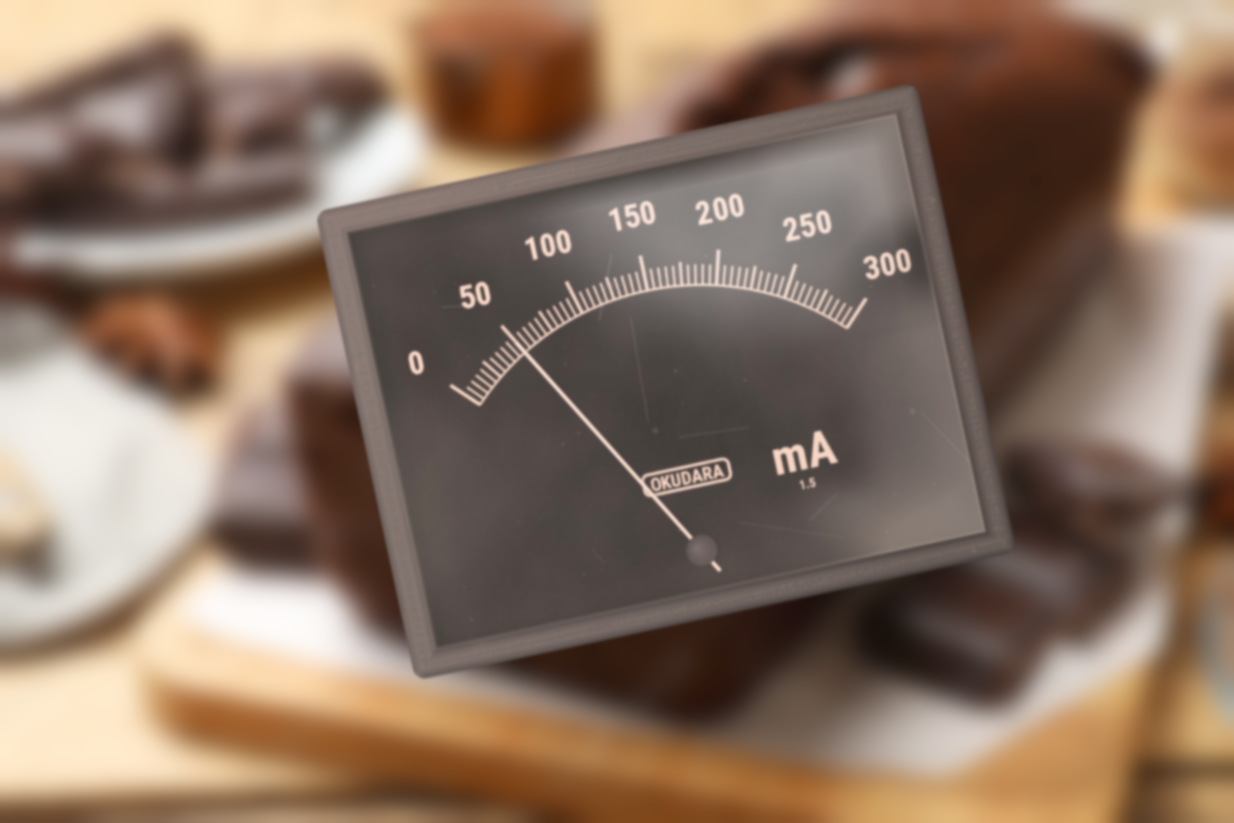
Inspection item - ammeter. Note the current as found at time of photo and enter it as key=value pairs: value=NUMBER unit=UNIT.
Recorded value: value=50 unit=mA
